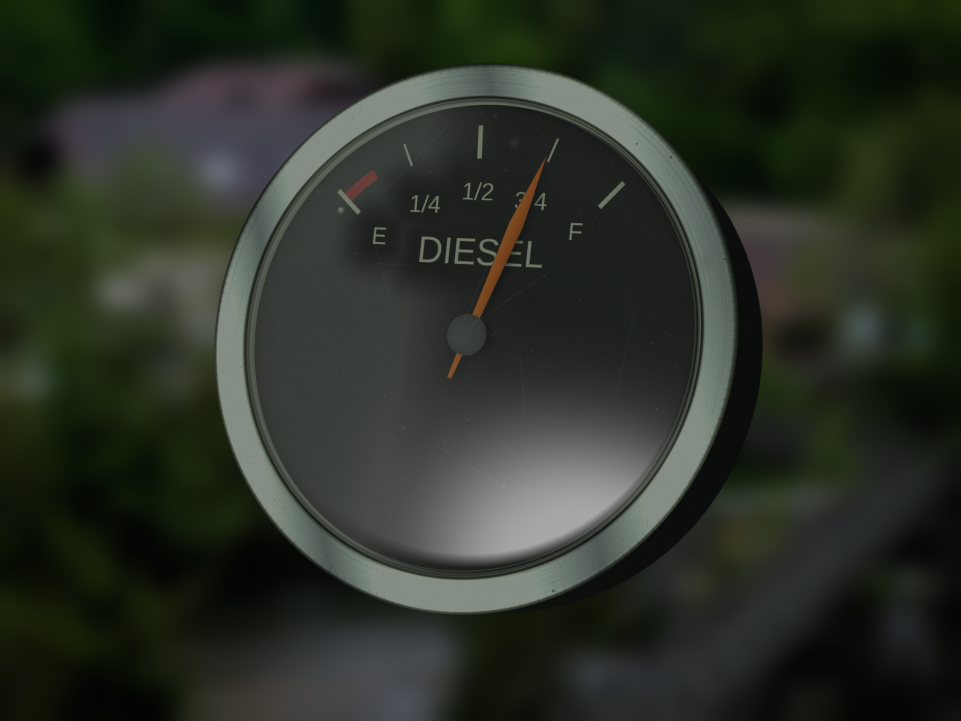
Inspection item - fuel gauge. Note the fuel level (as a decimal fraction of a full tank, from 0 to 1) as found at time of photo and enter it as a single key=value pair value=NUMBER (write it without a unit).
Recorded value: value=0.75
